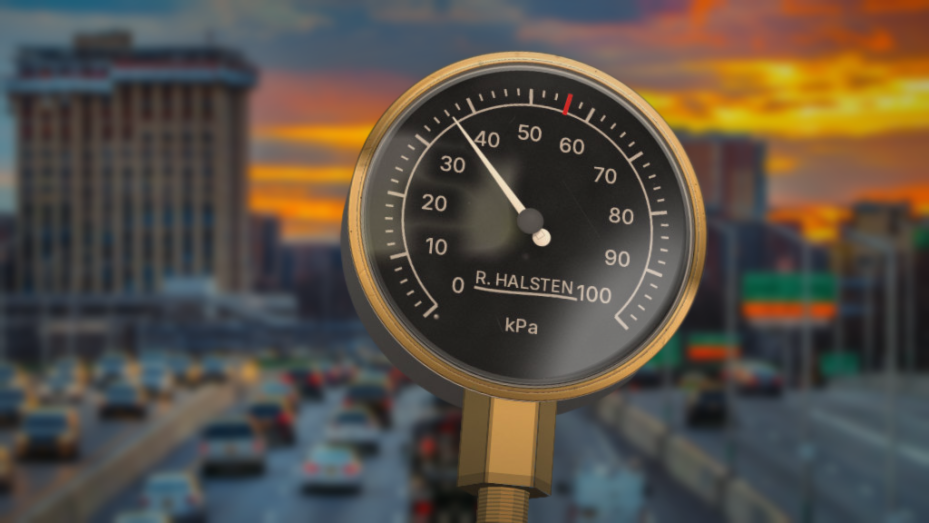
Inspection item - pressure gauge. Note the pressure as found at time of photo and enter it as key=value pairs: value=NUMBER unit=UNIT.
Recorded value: value=36 unit=kPa
